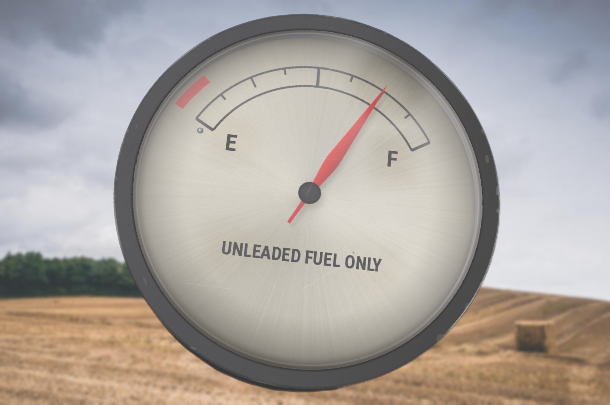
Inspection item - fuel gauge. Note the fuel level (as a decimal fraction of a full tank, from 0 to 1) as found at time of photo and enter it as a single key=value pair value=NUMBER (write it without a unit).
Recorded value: value=0.75
